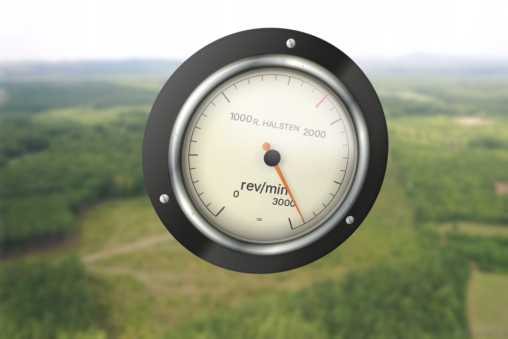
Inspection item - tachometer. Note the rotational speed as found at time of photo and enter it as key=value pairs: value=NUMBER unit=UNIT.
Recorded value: value=2900 unit=rpm
